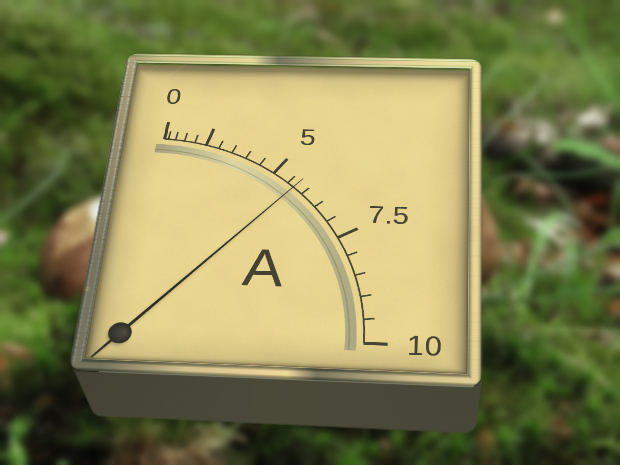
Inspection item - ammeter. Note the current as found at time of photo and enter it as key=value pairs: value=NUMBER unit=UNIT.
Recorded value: value=5.75 unit=A
